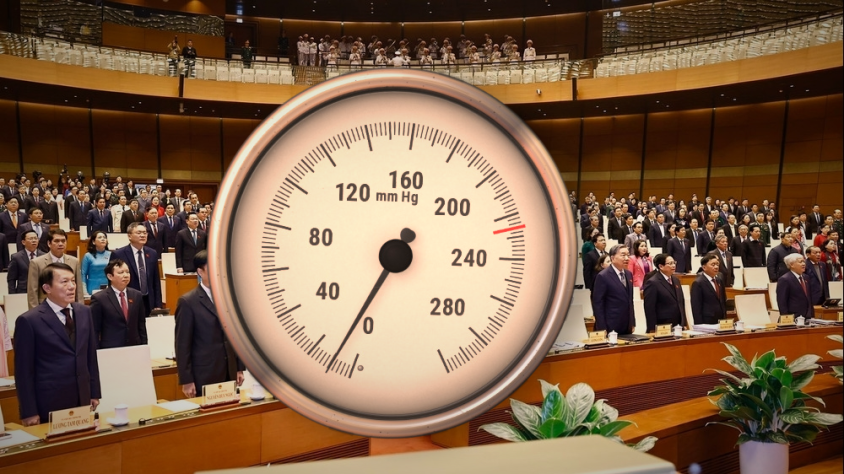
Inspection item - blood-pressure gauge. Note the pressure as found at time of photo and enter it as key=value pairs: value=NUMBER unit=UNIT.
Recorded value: value=10 unit=mmHg
